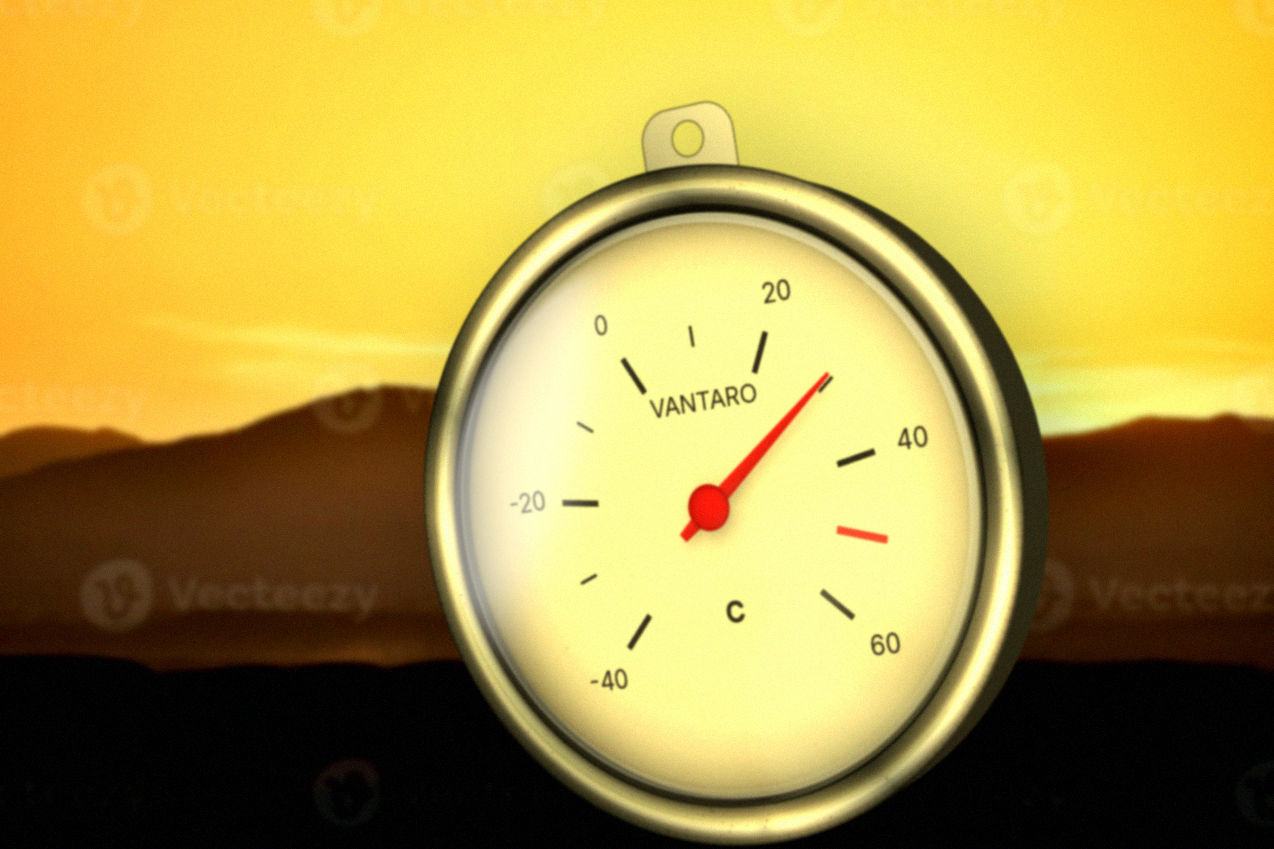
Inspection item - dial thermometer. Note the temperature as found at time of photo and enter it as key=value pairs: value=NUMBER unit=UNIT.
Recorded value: value=30 unit=°C
